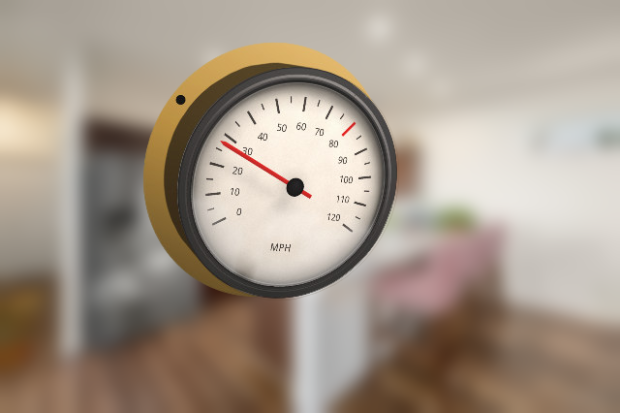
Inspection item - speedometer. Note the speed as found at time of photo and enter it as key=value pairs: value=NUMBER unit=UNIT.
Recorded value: value=27.5 unit=mph
